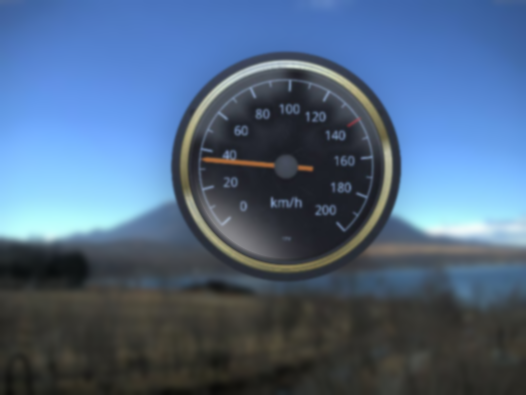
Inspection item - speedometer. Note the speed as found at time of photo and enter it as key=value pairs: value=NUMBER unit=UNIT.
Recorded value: value=35 unit=km/h
